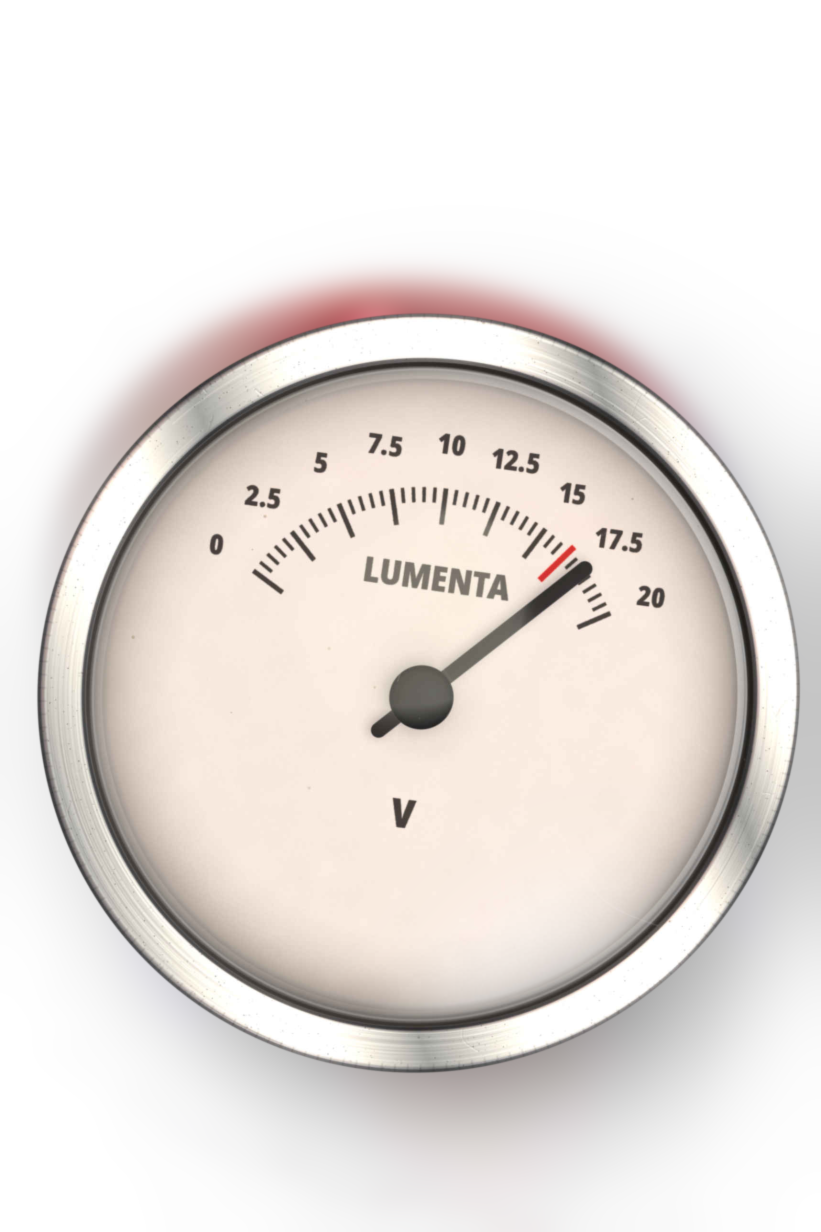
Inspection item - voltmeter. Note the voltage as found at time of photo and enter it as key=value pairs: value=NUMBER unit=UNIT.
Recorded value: value=17.5 unit=V
